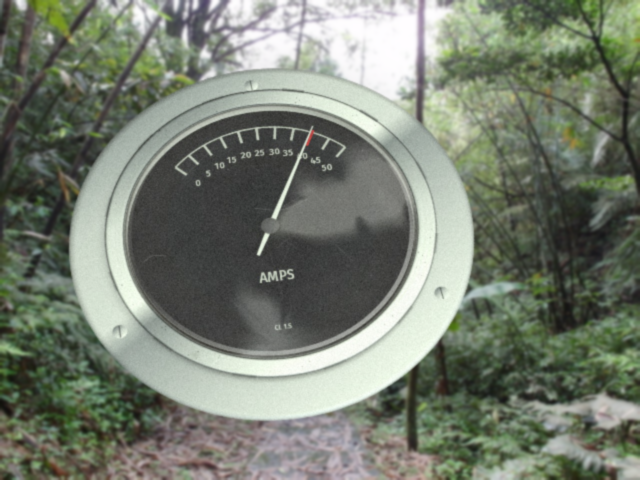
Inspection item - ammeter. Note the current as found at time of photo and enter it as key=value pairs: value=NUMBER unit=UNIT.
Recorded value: value=40 unit=A
